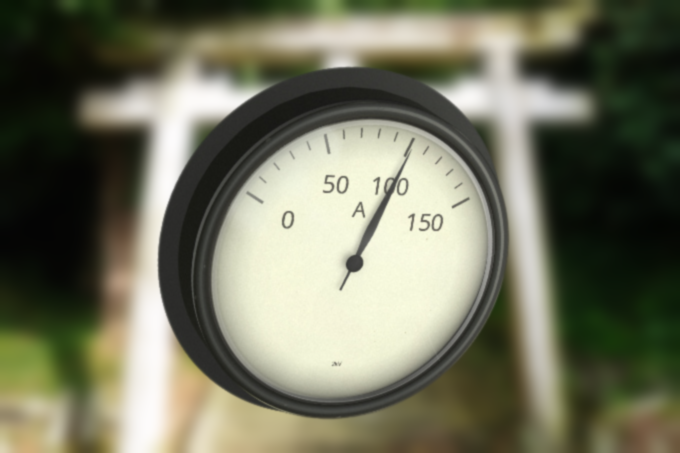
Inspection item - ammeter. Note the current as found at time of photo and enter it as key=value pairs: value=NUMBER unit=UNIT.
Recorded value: value=100 unit=A
